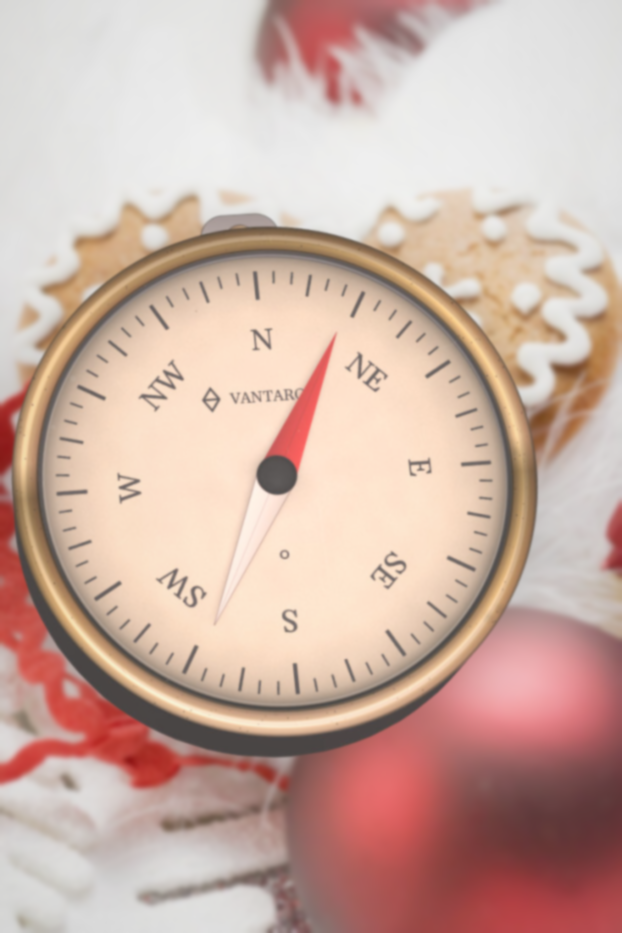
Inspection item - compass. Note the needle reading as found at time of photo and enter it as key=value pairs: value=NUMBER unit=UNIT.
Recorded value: value=27.5 unit=°
